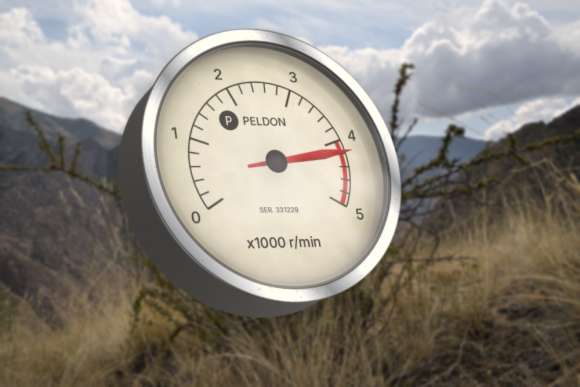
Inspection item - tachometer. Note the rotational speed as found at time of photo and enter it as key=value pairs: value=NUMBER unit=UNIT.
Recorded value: value=4200 unit=rpm
